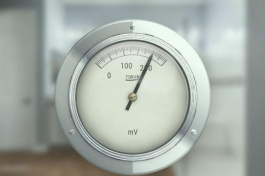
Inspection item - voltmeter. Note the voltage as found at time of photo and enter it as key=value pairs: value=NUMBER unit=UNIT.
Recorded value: value=200 unit=mV
